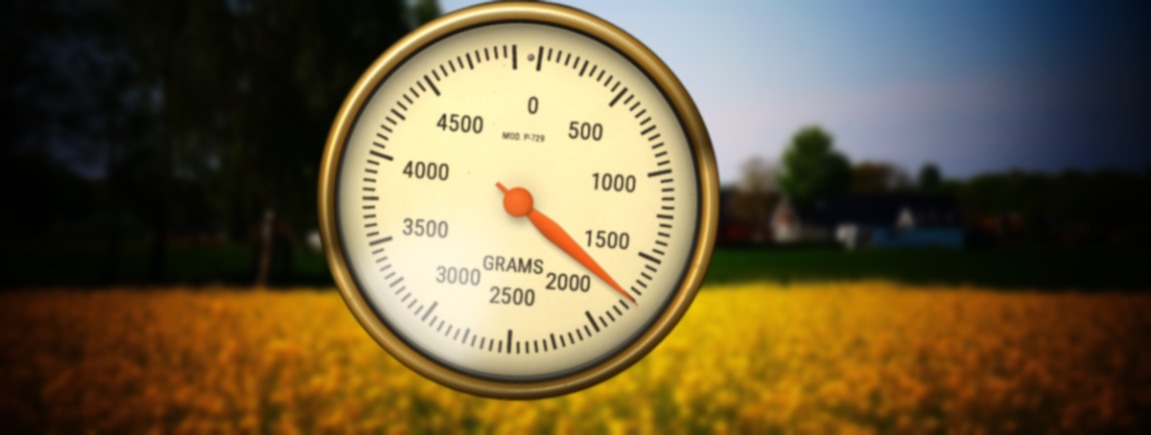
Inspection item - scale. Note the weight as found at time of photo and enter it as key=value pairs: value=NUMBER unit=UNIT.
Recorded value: value=1750 unit=g
